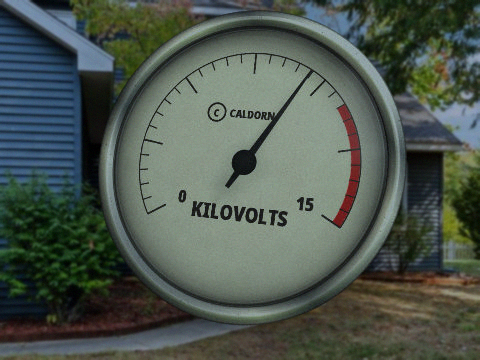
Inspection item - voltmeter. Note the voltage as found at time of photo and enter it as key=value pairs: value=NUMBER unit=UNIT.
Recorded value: value=9.5 unit=kV
